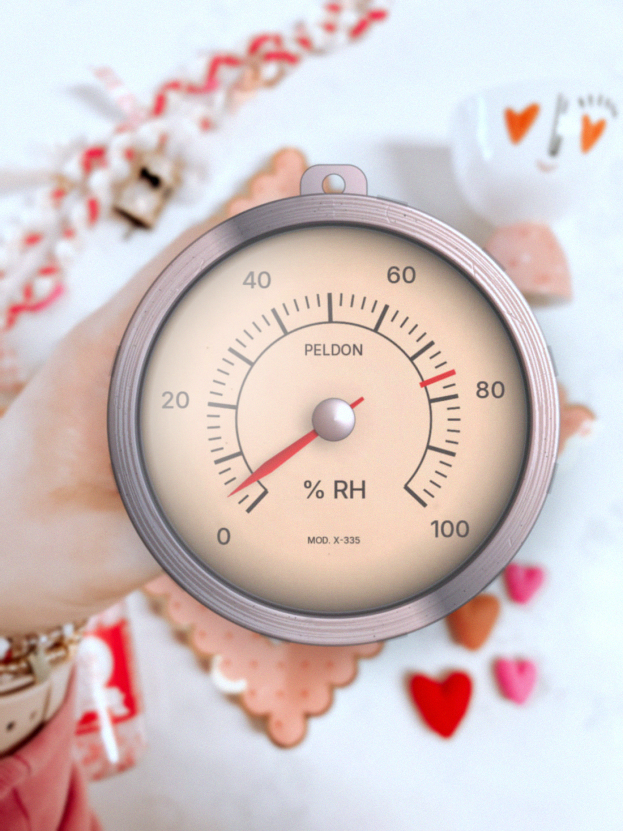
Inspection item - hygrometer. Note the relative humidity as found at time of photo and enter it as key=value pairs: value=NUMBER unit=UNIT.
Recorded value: value=4 unit=%
